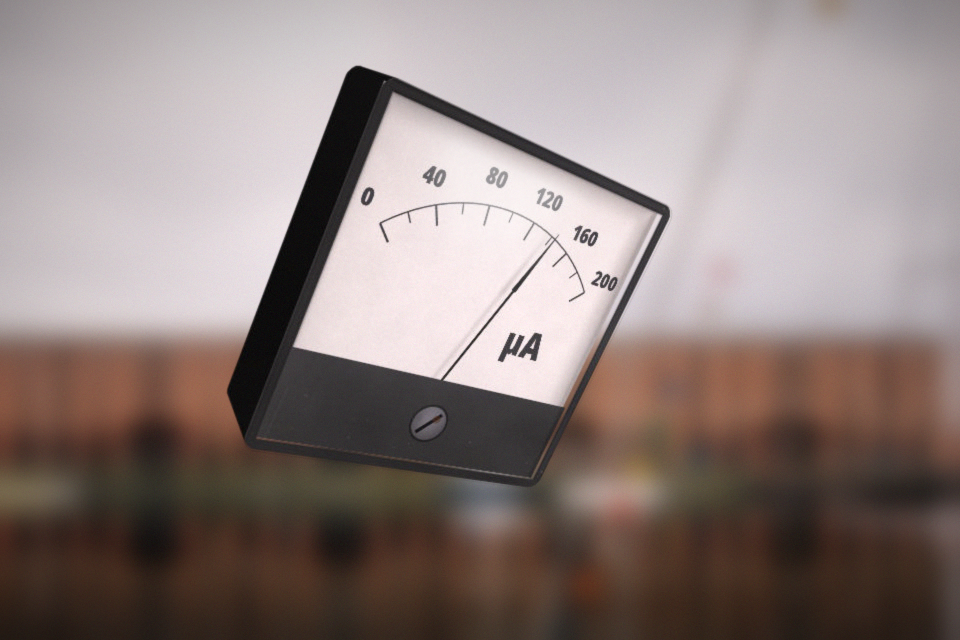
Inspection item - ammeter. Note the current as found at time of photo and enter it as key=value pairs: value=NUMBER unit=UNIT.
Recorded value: value=140 unit=µA
